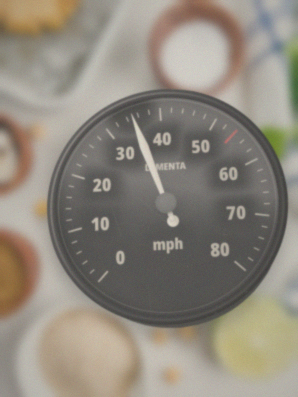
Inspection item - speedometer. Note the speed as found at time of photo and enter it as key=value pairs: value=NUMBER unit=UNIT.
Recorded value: value=35 unit=mph
